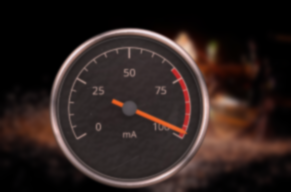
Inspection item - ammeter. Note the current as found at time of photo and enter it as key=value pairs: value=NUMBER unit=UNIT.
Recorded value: value=97.5 unit=mA
